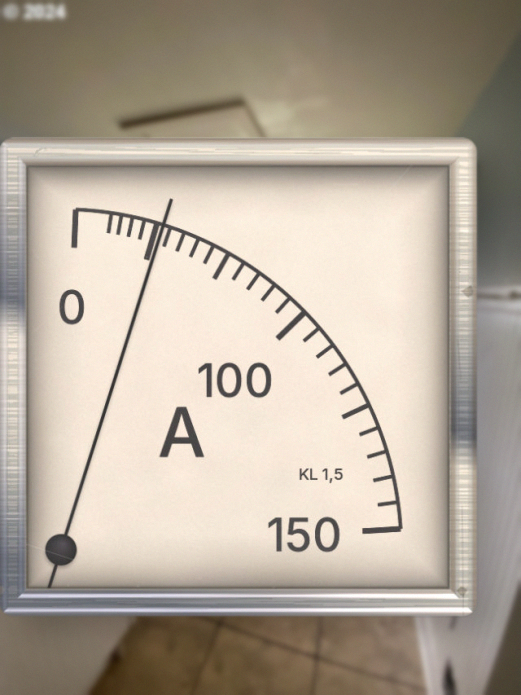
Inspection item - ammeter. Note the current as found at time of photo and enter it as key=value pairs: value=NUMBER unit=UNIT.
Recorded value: value=52.5 unit=A
